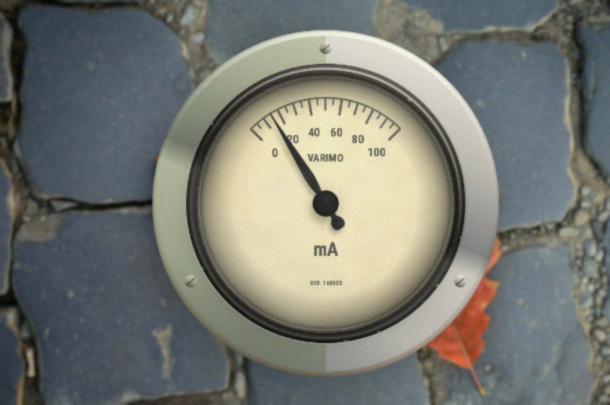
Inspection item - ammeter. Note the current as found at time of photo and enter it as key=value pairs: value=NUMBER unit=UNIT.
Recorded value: value=15 unit=mA
